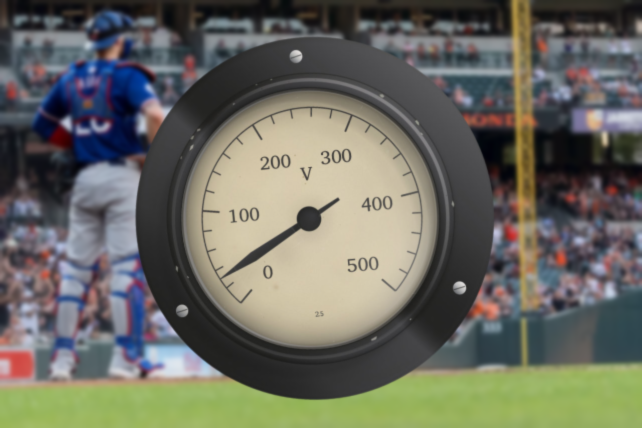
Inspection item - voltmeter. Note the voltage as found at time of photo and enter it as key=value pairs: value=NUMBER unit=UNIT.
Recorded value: value=30 unit=V
